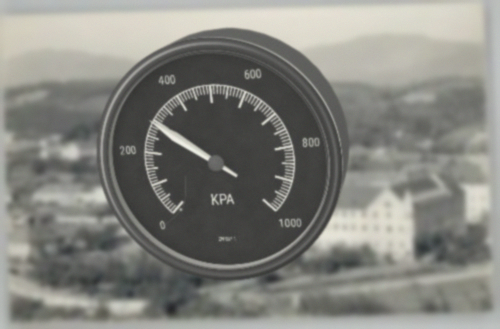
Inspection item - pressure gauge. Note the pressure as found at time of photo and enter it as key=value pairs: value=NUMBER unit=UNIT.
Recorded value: value=300 unit=kPa
